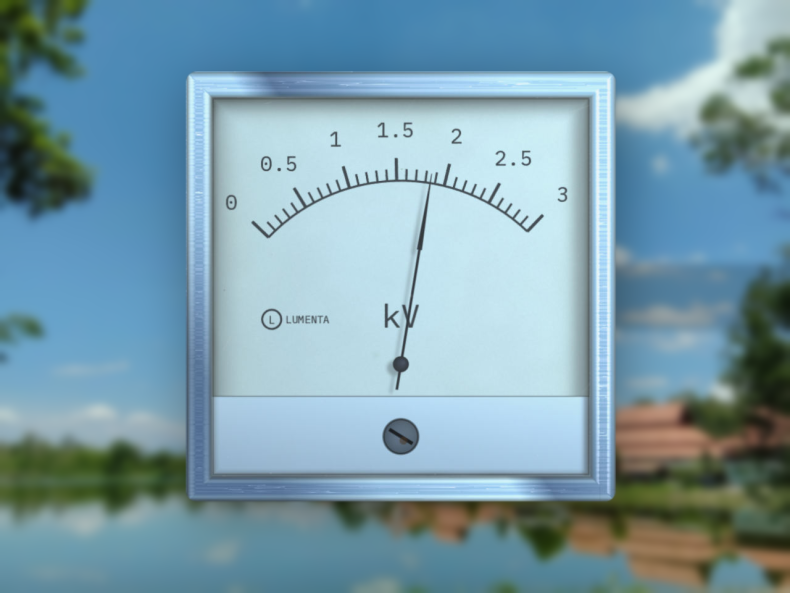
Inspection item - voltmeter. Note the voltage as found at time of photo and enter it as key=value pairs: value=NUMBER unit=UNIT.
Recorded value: value=1.85 unit=kV
